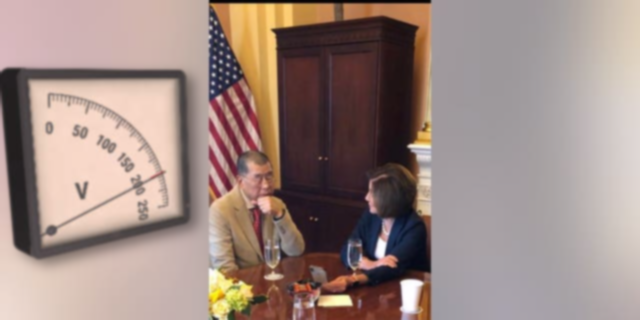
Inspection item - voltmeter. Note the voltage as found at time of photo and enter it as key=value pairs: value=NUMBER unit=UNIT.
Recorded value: value=200 unit=V
